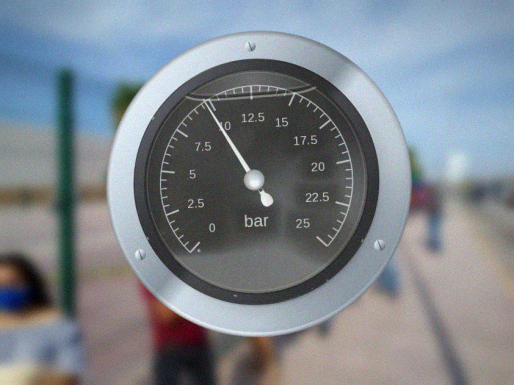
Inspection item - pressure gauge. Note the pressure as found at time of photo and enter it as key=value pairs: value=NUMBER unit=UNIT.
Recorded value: value=9.75 unit=bar
